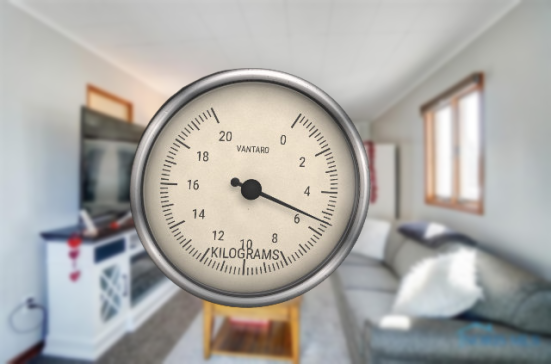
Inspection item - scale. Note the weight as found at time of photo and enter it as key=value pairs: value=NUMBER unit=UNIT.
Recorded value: value=5.4 unit=kg
